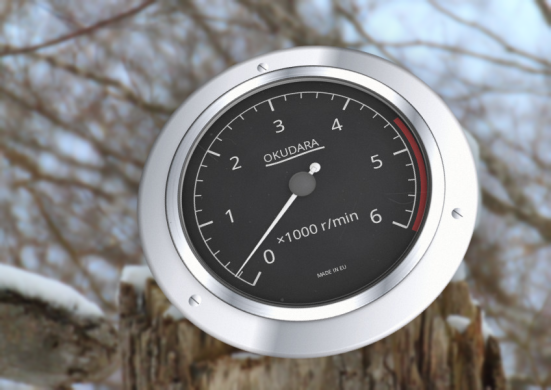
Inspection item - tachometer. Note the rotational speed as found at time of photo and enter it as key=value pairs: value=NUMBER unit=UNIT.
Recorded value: value=200 unit=rpm
